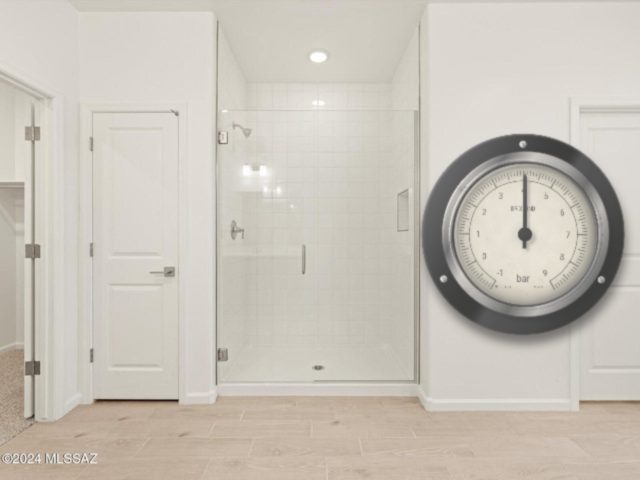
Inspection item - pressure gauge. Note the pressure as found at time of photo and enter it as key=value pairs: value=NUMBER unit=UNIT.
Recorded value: value=4 unit=bar
